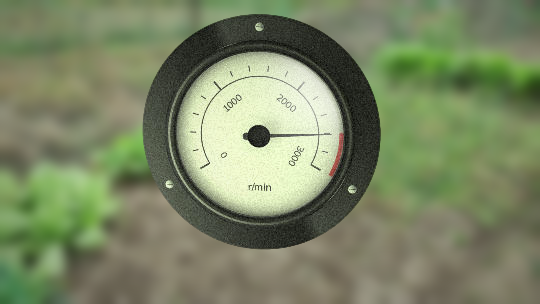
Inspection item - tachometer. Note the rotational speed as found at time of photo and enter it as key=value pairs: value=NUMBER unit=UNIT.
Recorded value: value=2600 unit=rpm
